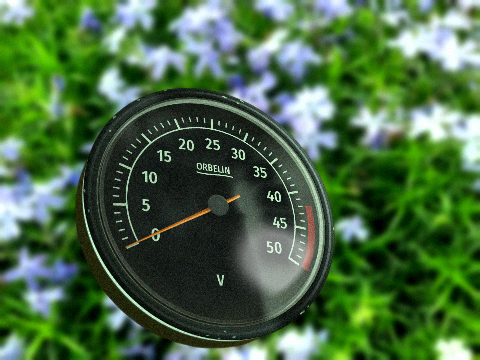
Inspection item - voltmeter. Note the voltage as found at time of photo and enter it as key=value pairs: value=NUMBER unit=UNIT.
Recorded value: value=0 unit=V
